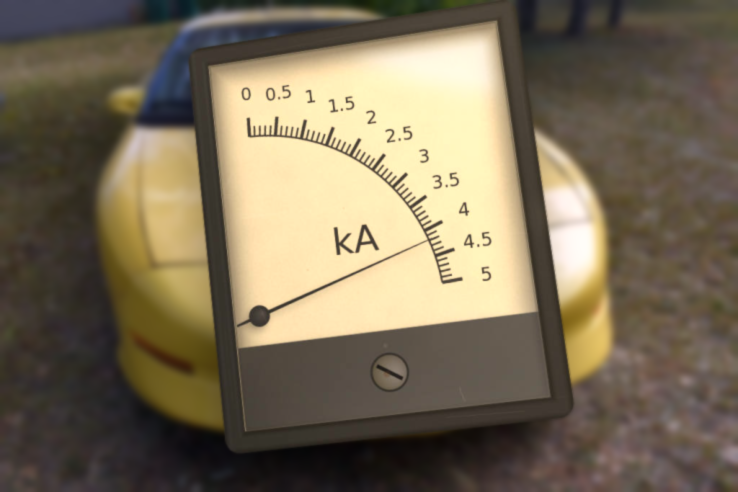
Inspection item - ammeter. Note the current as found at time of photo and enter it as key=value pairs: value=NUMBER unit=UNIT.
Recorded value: value=4.2 unit=kA
